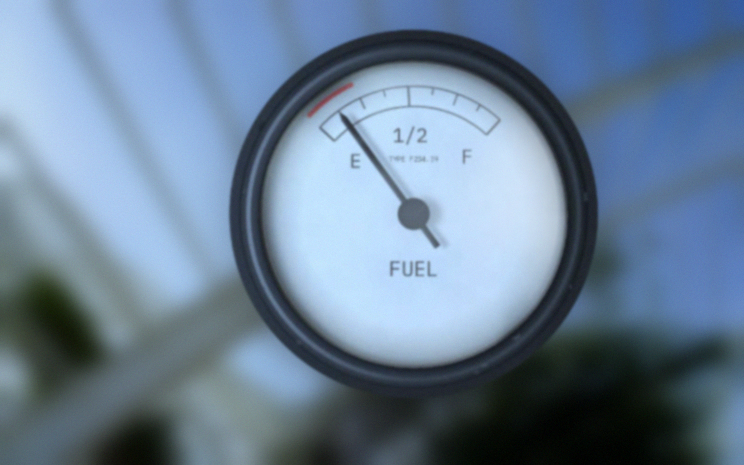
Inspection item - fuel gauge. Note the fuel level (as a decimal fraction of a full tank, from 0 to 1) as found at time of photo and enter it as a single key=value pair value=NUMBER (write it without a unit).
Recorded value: value=0.125
